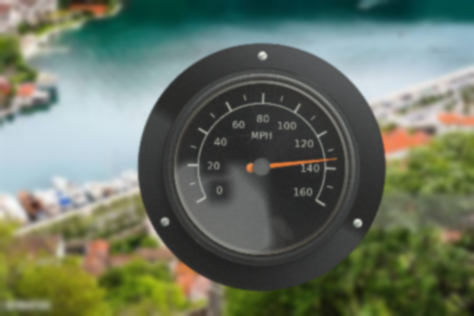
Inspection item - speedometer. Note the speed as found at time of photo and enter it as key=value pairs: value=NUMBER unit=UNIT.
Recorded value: value=135 unit=mph
